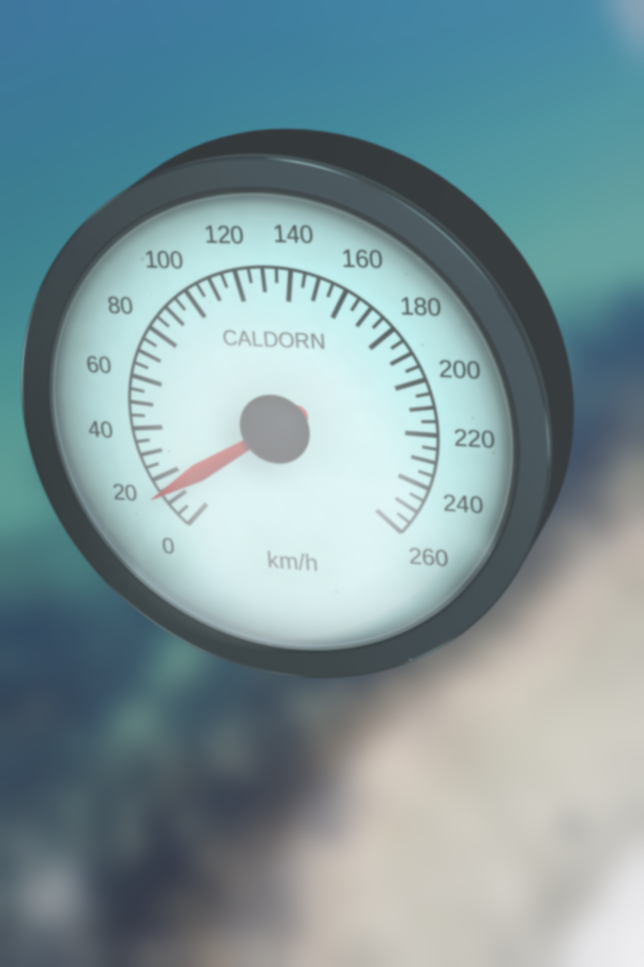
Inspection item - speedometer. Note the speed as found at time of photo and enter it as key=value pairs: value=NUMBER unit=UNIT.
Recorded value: value=15 unit=km/h
